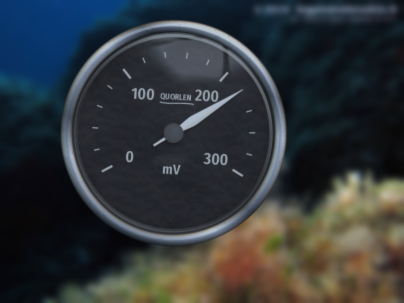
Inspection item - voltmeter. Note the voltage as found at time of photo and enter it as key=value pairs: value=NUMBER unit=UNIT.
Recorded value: value=220 unit=mV
